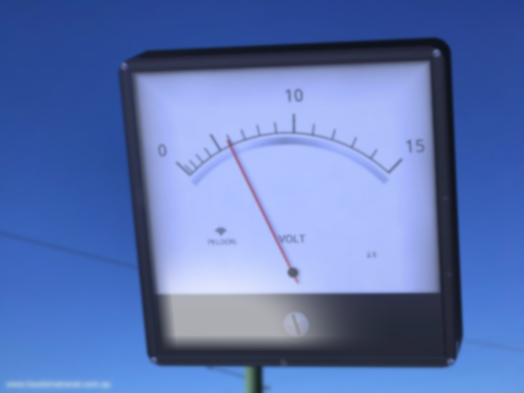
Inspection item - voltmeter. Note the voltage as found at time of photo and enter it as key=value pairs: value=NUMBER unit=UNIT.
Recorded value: value=6 unit=V
